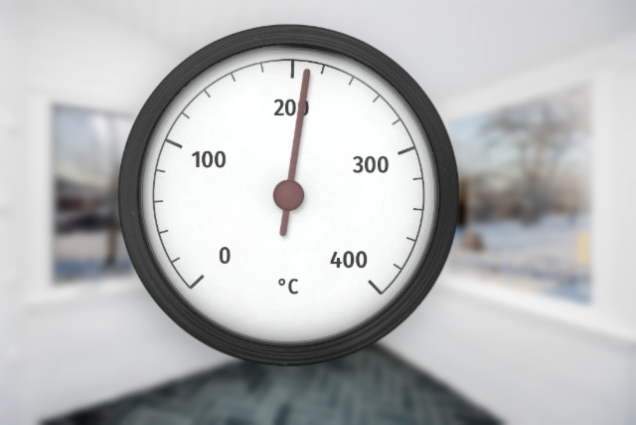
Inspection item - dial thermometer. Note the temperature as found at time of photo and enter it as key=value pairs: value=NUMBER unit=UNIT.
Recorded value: value=210 unit=°C
